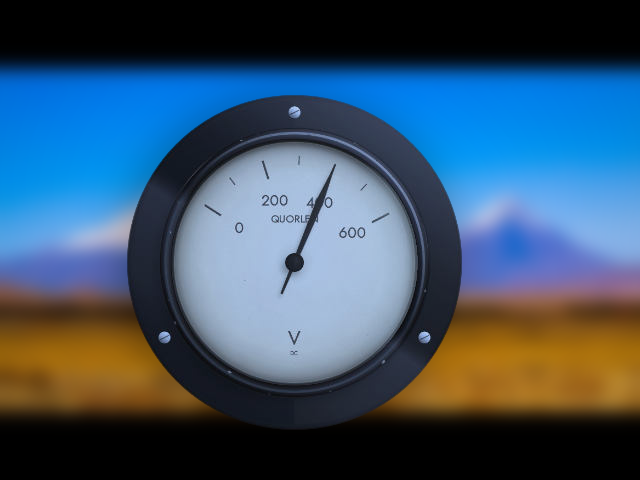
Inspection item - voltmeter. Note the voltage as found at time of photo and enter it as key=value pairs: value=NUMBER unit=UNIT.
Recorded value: value=400 unit=V
